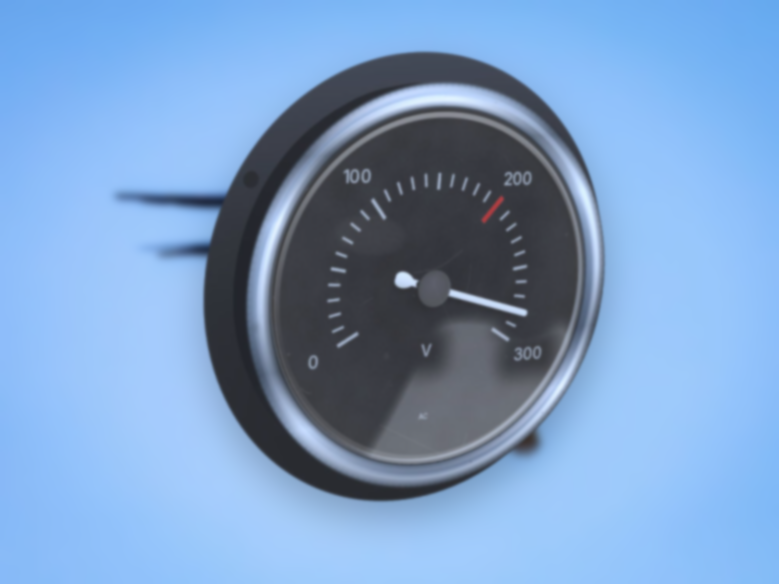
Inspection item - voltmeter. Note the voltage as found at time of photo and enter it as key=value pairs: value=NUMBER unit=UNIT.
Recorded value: value=280 unit=V
